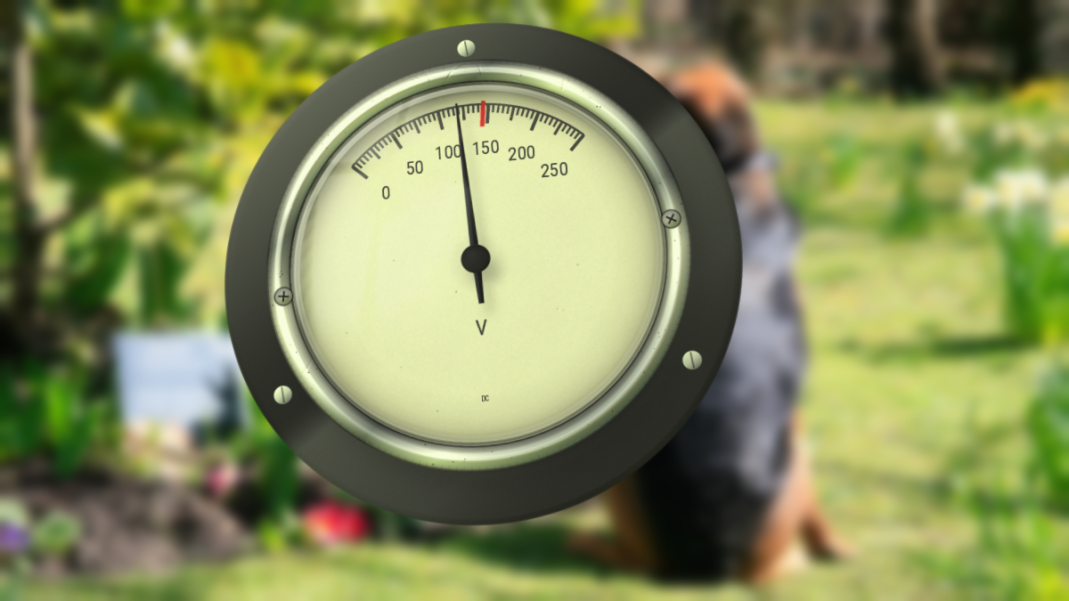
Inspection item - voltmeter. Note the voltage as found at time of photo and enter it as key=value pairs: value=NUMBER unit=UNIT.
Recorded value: value=120 unit=V
